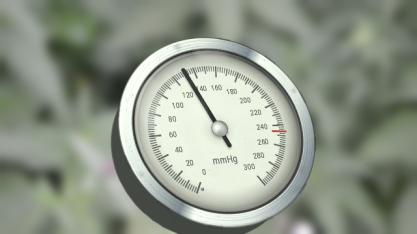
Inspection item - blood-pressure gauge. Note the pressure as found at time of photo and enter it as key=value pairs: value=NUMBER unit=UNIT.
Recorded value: value=130 unit=mmHg
